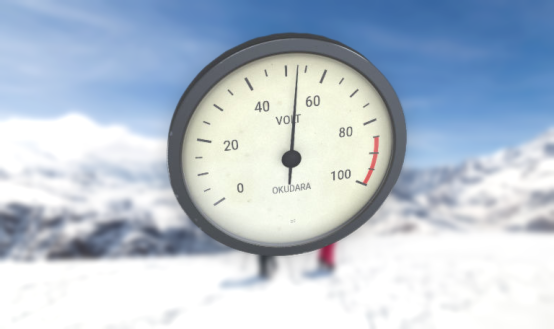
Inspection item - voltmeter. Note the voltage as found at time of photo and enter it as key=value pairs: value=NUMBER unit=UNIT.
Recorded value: value=52.5 unit=V
